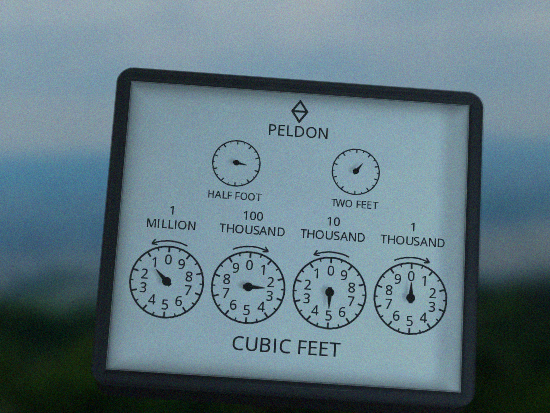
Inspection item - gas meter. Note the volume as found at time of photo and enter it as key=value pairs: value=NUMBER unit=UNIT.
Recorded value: value=125000 unit=ft³
